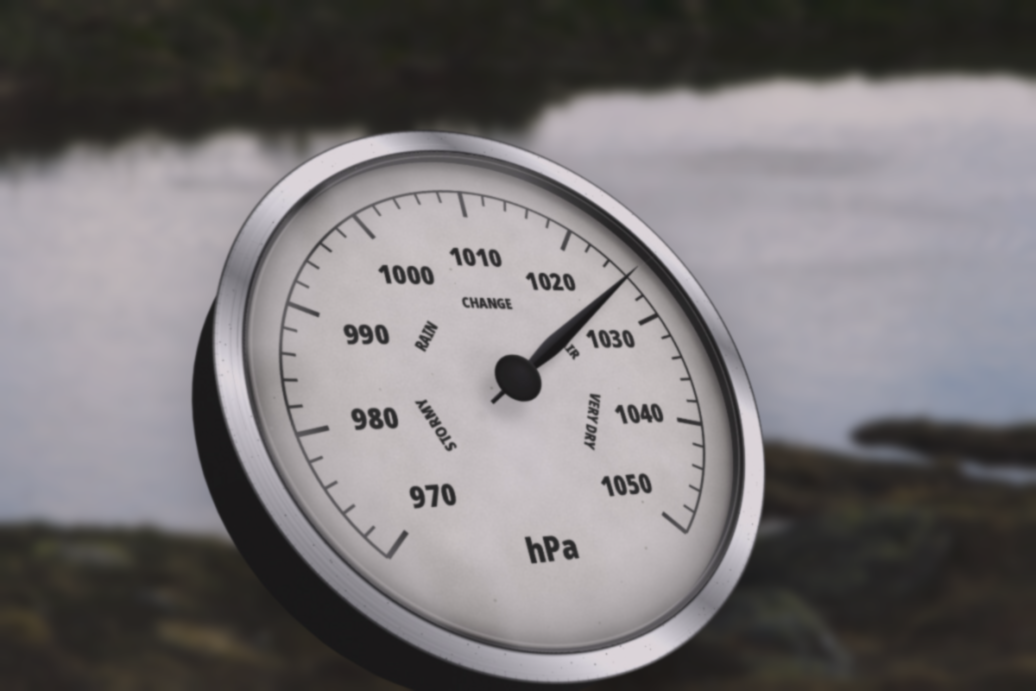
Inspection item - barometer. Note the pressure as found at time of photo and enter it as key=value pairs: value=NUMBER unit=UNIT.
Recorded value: value=1026 unit=hPa
